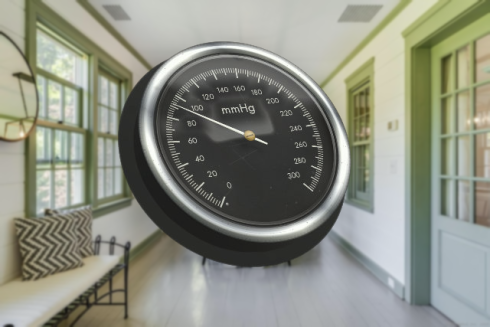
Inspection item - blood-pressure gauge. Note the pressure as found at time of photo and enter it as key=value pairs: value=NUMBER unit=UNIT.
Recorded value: value=90 unit=mmHg
